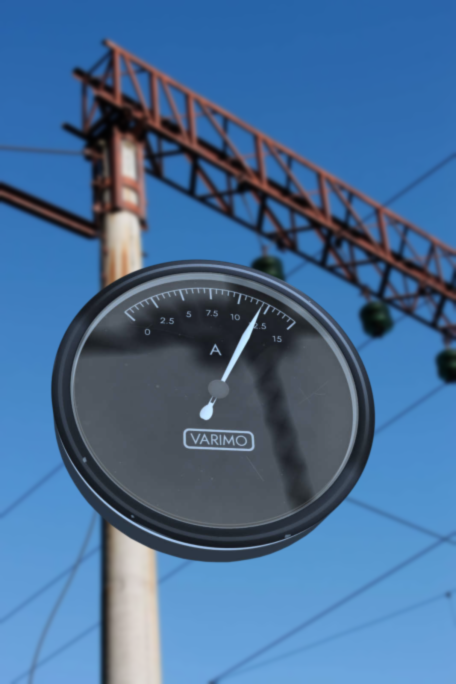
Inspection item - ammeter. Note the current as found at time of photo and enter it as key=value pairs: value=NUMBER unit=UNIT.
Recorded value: value=12 unit=A
